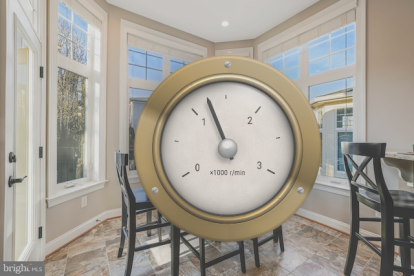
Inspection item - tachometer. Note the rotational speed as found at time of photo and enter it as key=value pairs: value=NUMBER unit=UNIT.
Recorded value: value=1250 unit=rpm
